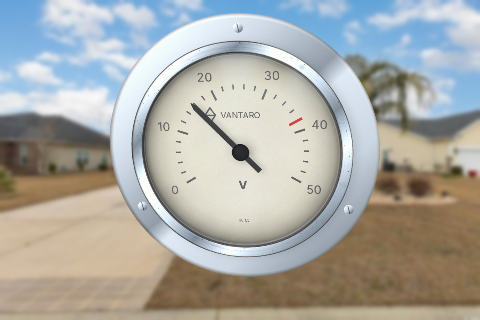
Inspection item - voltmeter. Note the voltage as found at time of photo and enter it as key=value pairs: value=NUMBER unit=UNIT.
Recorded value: value=16 unit=V
